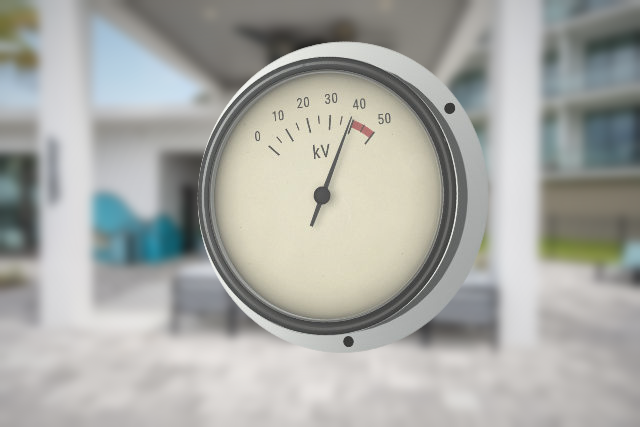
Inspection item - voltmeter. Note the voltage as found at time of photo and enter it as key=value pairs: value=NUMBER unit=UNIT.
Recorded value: value=40 unit=kV
